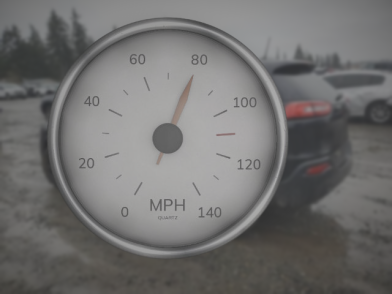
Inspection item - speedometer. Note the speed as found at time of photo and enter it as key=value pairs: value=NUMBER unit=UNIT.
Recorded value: value=80 unit=mph
